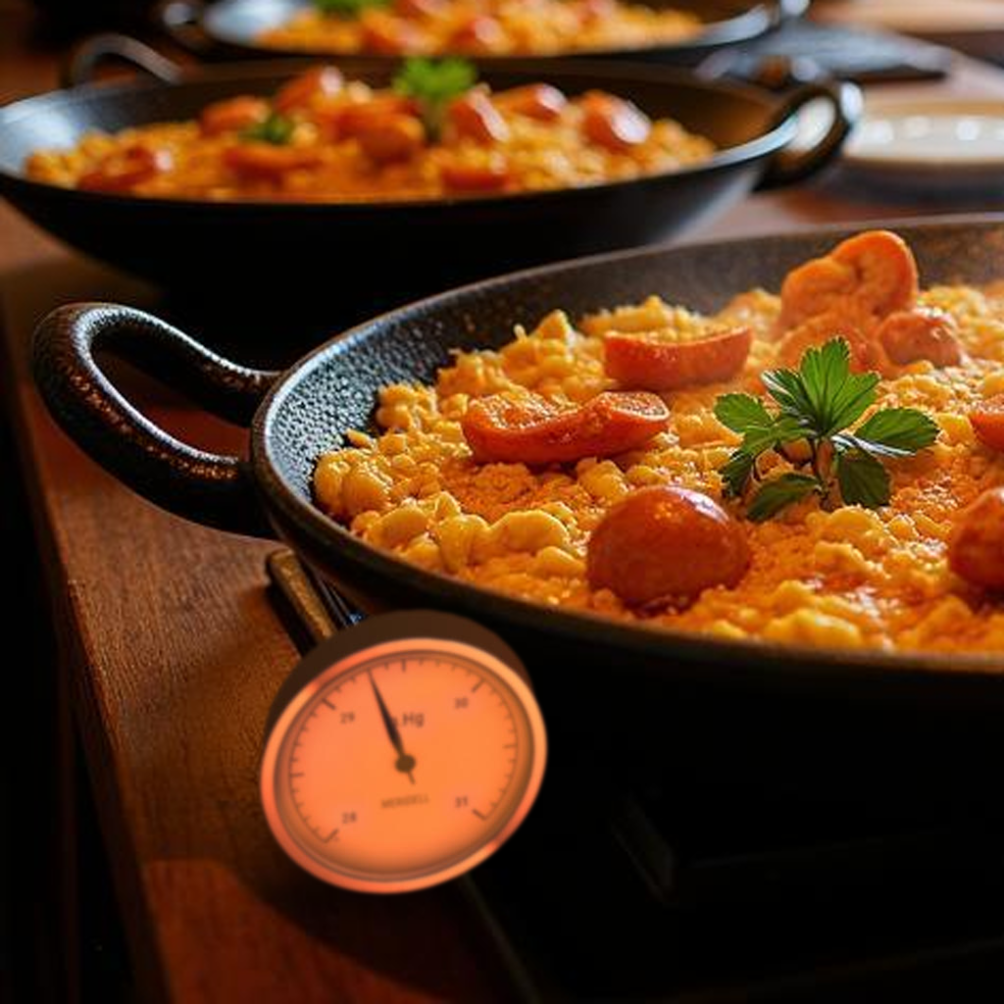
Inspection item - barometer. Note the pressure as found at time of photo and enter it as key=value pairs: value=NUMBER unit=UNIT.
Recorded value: value=29.3 unit=inHg
